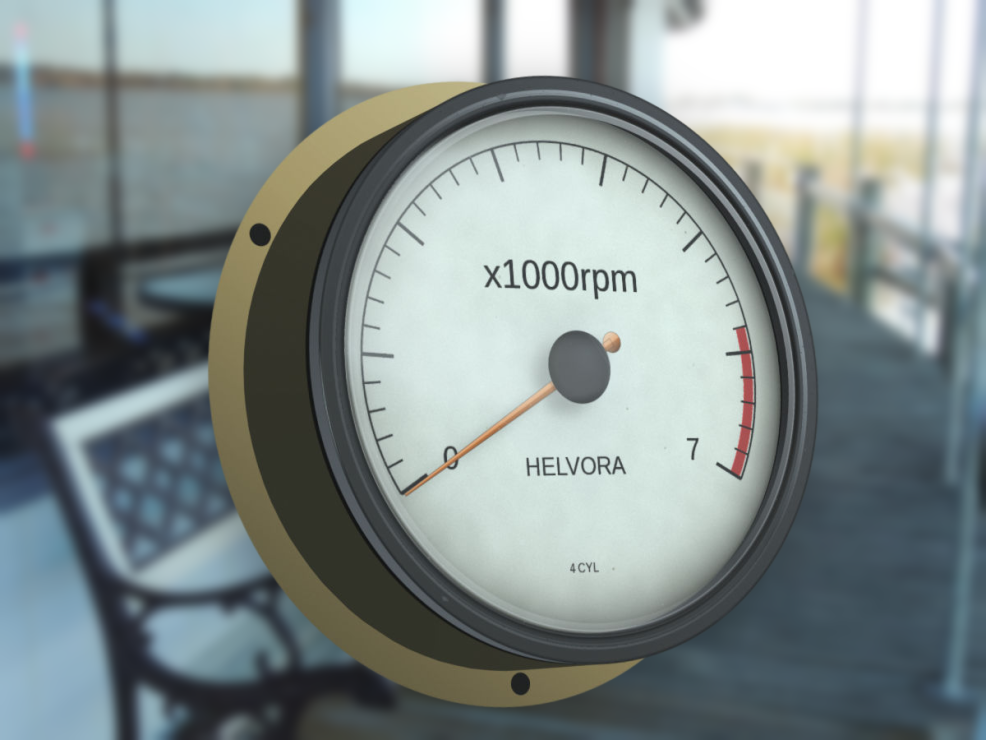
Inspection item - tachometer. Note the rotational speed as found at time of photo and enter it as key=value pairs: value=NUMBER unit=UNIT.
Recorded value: value=0 unit=rpm
